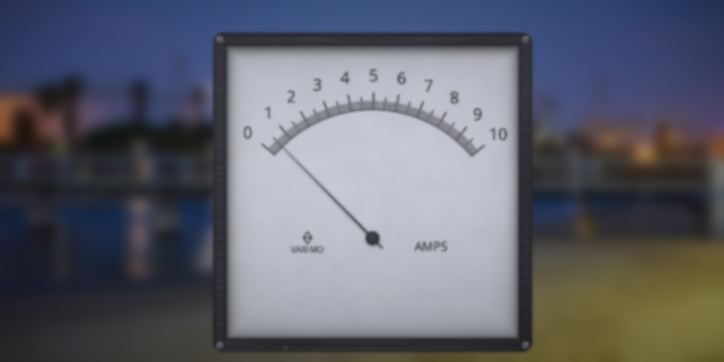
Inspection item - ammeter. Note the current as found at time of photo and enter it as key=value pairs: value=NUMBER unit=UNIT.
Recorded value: value=0.5 unit=A
